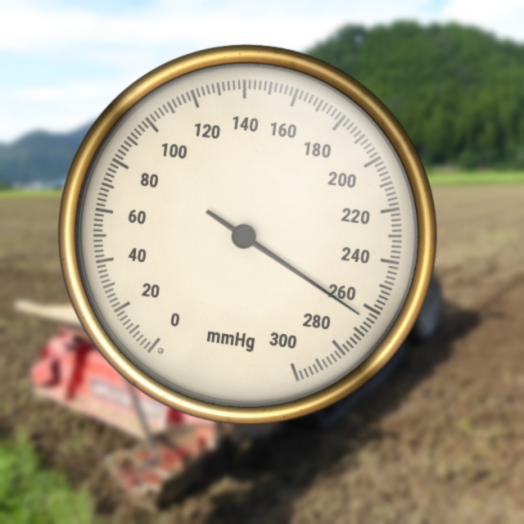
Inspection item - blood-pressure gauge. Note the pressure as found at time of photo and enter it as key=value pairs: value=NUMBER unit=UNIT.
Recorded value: value=264 unit=mmHg
